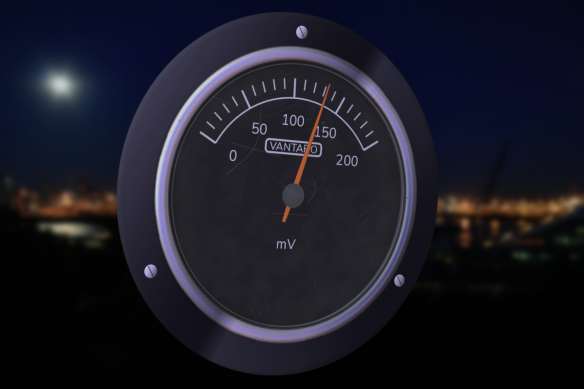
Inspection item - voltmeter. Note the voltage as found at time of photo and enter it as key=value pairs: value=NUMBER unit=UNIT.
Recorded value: value=130 unit=mV
